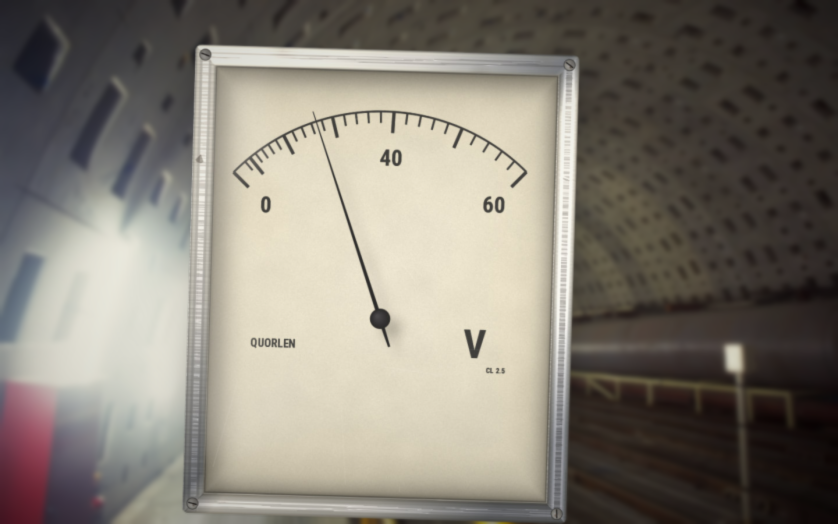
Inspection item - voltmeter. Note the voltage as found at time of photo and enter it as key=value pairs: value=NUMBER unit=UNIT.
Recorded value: value=27 unit=V
